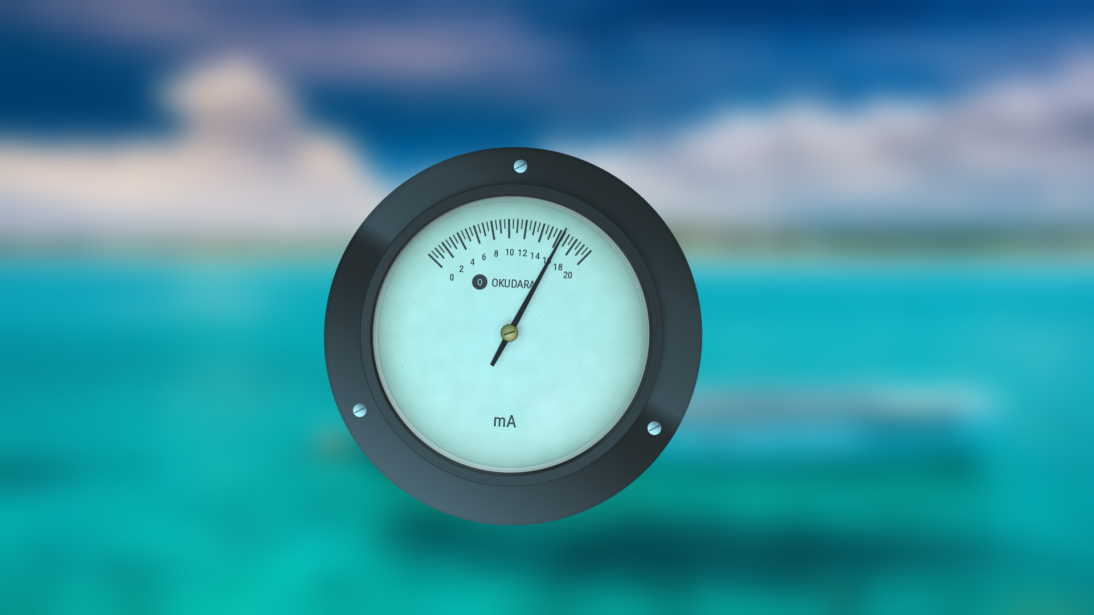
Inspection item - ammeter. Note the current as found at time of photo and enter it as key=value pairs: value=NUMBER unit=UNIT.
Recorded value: value=16.5 unit=mA
